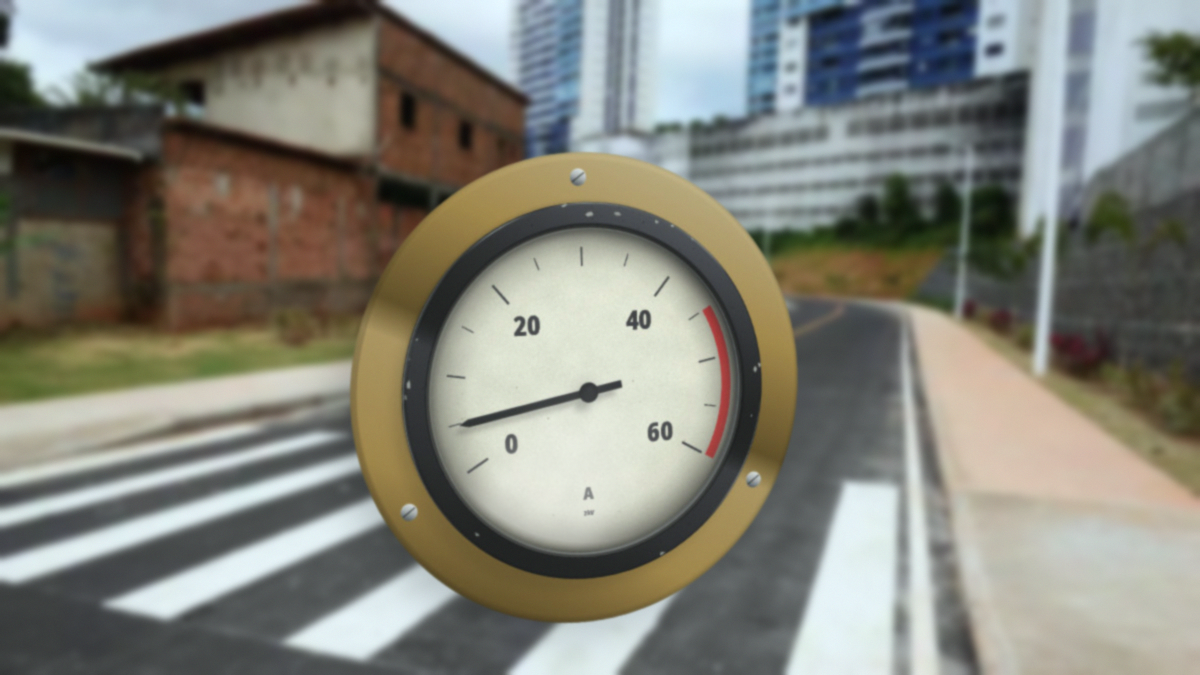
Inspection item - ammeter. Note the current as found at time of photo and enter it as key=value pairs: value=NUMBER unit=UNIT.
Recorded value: value=5 unit=A
